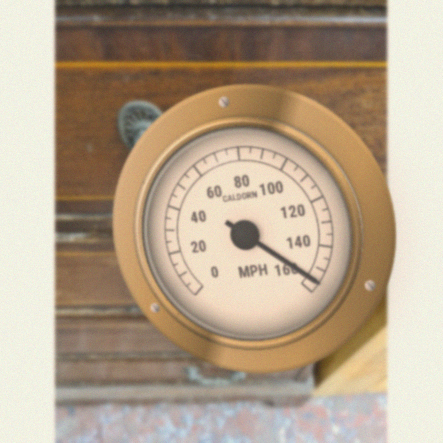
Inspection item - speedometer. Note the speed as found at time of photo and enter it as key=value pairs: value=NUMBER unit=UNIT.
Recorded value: value=155 unit=mph
